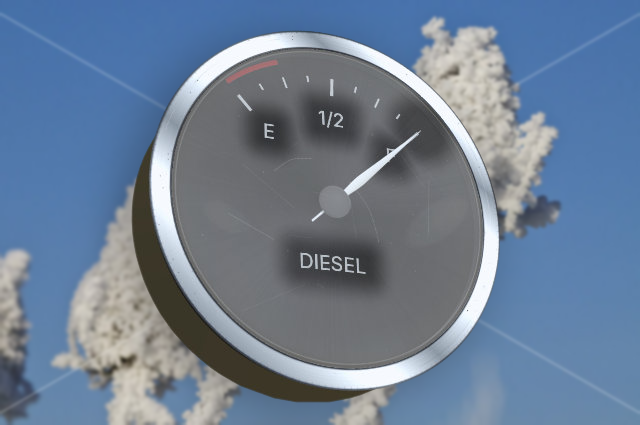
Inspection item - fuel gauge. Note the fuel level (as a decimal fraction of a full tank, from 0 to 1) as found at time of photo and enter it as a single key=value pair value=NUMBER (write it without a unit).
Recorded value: value=1
